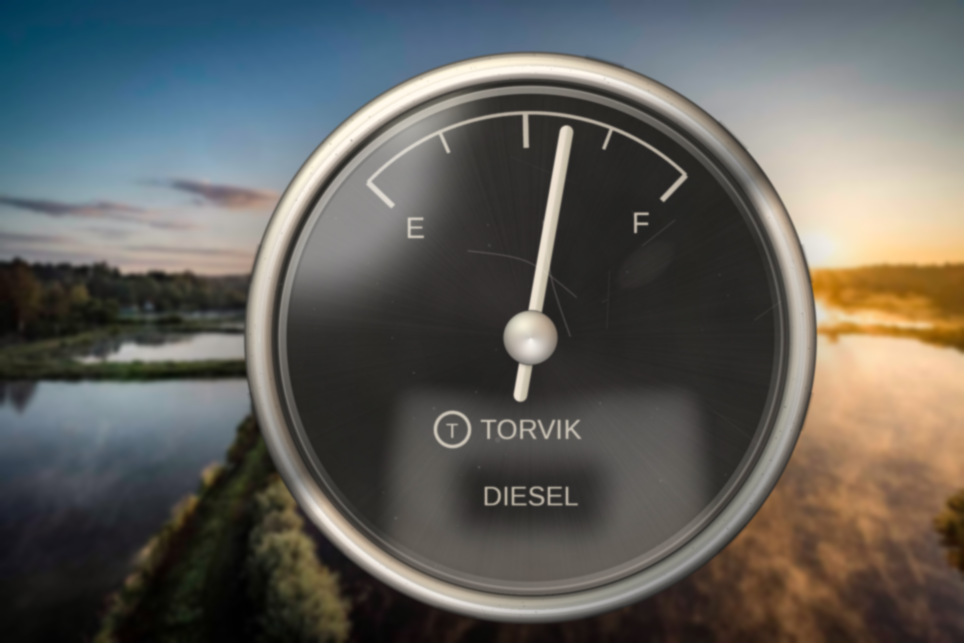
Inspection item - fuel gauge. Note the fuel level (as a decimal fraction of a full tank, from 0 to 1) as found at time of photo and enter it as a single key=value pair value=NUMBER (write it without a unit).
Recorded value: value=0.625
